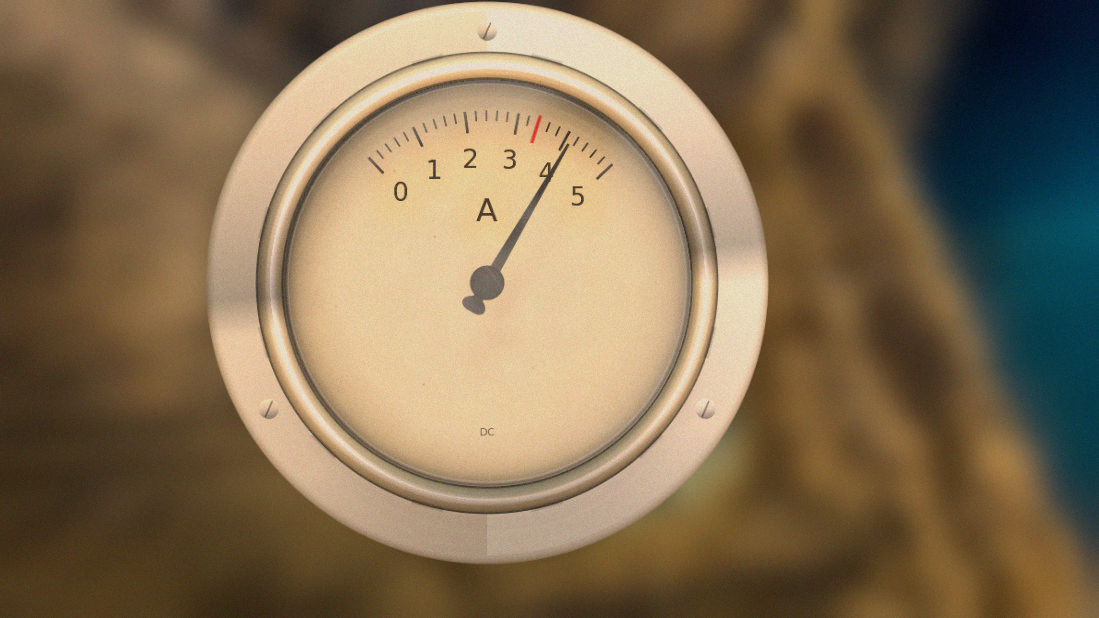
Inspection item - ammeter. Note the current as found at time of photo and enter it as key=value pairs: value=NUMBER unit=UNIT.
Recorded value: value=4.1 unit=A
